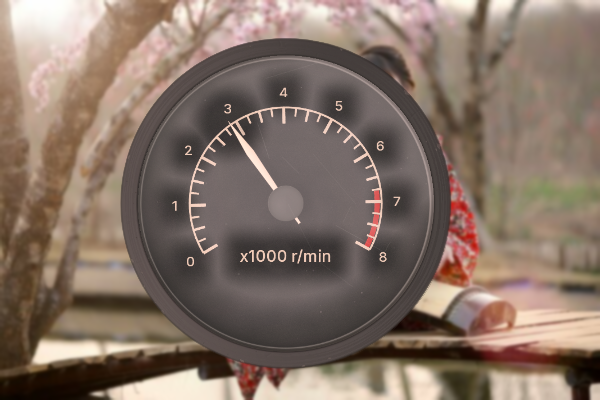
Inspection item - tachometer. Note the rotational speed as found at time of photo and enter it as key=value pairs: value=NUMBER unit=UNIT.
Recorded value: value=2875 unit=rpm
